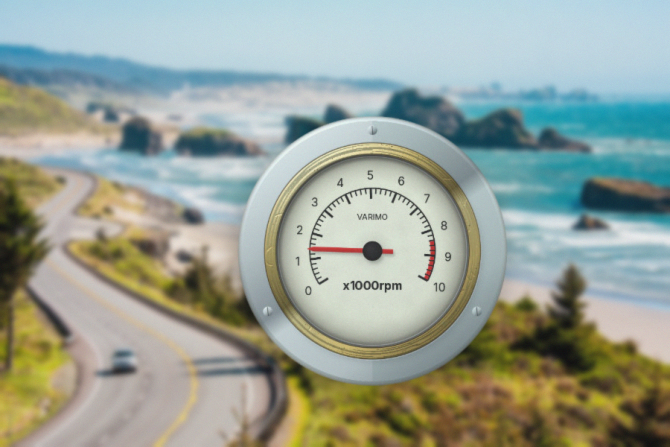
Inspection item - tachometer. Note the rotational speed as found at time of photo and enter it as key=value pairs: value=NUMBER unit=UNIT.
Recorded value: value=1400 unit=rpm
